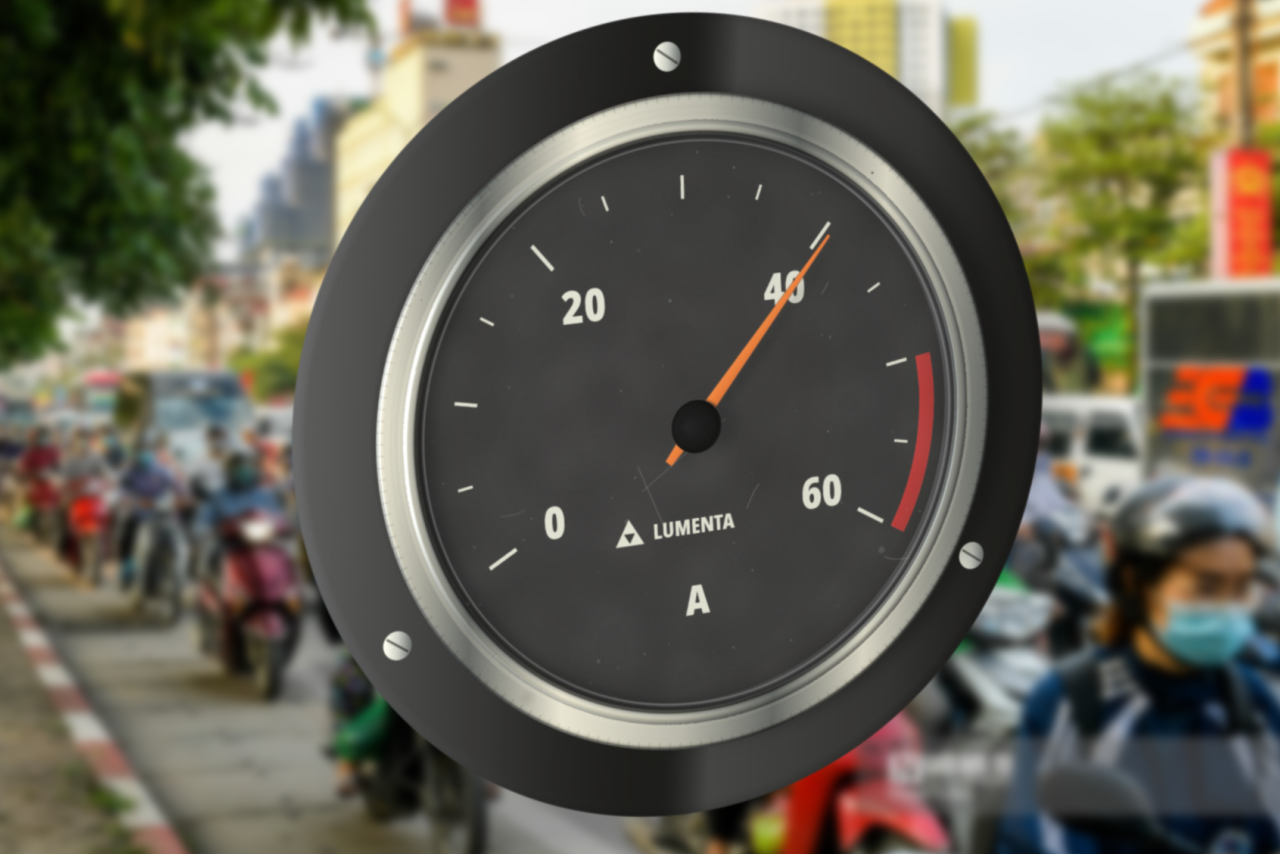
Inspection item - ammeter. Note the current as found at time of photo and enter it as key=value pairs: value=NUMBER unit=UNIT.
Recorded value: value=40 unit=A
